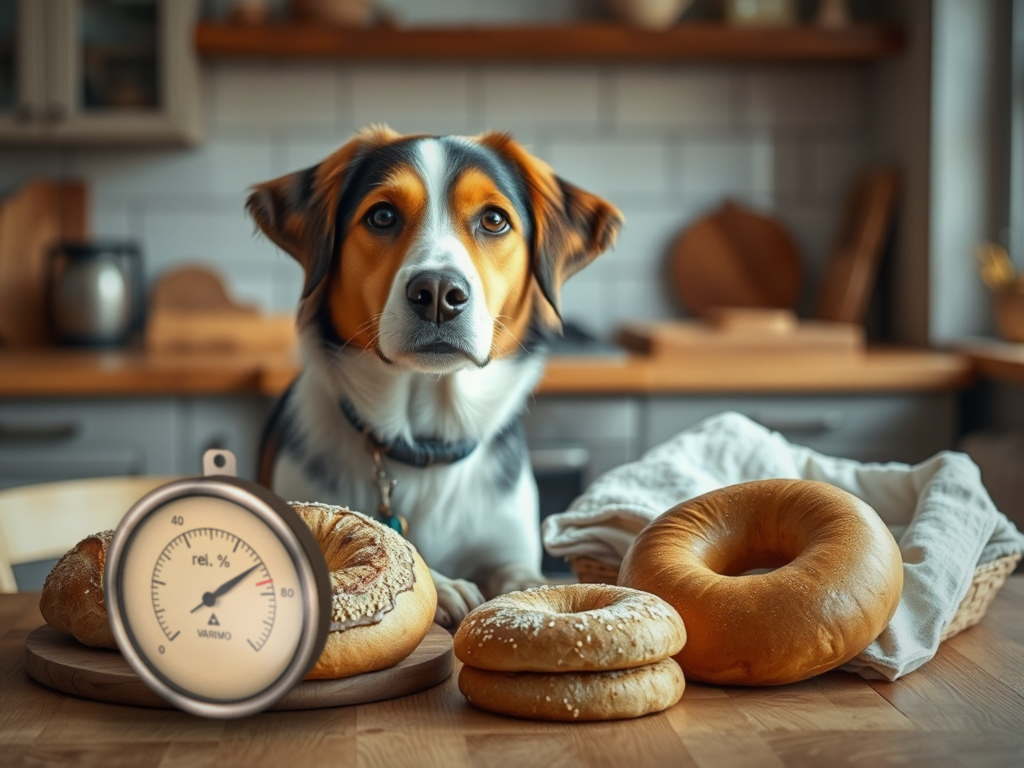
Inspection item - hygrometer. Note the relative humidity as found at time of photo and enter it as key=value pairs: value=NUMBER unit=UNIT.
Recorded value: value=70 unit=%
